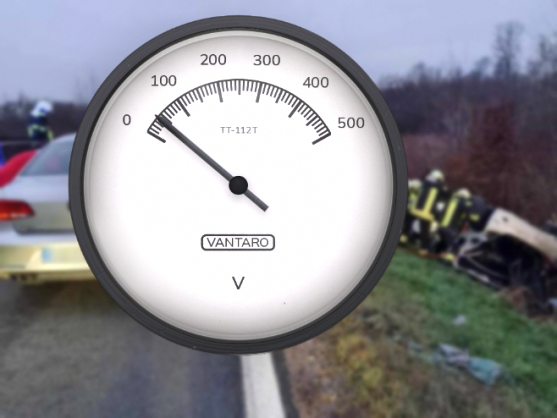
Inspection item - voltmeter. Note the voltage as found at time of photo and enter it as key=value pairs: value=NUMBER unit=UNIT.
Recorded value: value=40 unit=V
